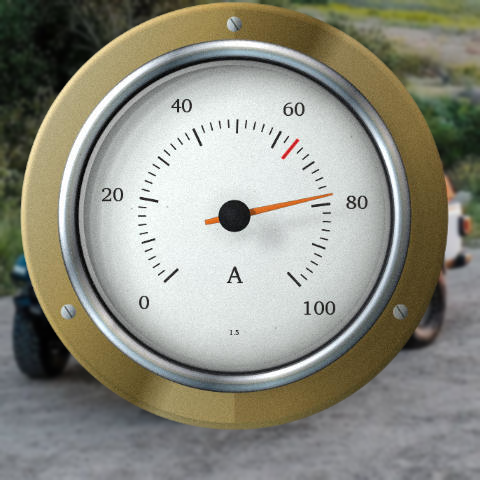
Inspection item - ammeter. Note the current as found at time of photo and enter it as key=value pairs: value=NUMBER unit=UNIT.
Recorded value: value=78 unit=A
